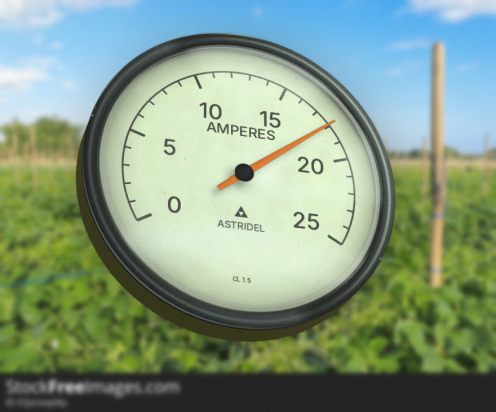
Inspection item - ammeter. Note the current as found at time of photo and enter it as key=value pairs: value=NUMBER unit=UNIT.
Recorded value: value=18 unit=A
